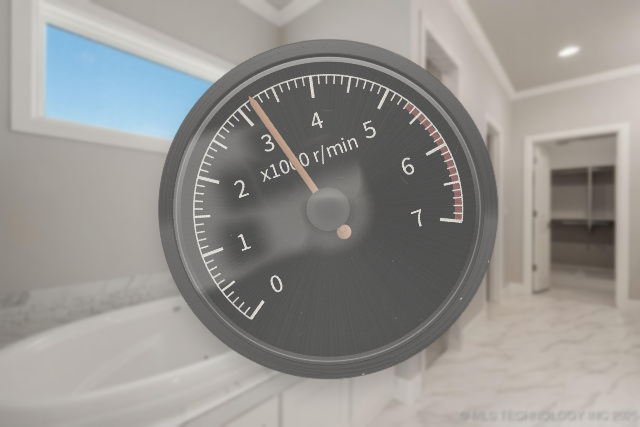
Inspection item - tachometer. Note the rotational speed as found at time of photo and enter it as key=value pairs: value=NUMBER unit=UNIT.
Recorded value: value=3200 unit=rpm
